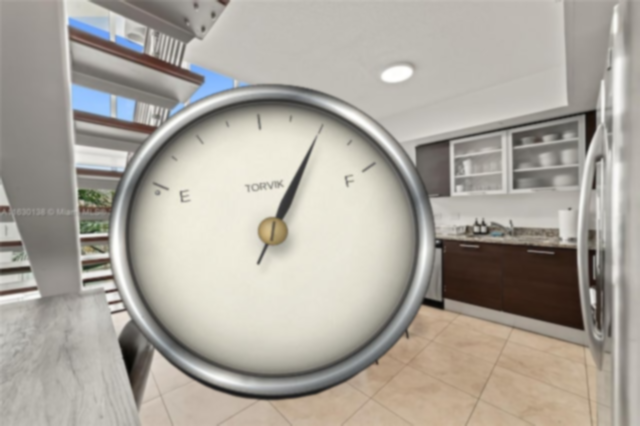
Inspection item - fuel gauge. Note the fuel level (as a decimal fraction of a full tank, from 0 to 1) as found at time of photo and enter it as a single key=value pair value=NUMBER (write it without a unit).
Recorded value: value=0.75
